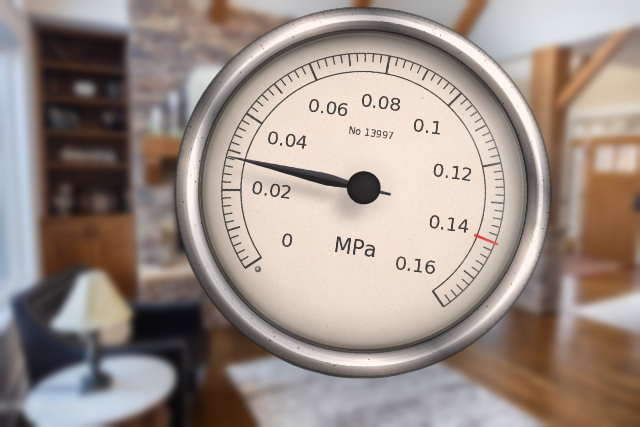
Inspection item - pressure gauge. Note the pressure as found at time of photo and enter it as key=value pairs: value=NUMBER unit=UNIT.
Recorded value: value=0.028 unit=MPa
